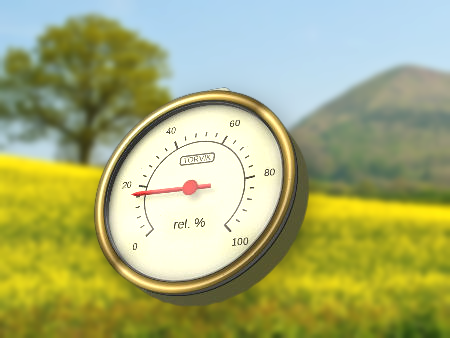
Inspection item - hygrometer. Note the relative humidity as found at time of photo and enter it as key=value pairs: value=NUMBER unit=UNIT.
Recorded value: value=16 unit=%
